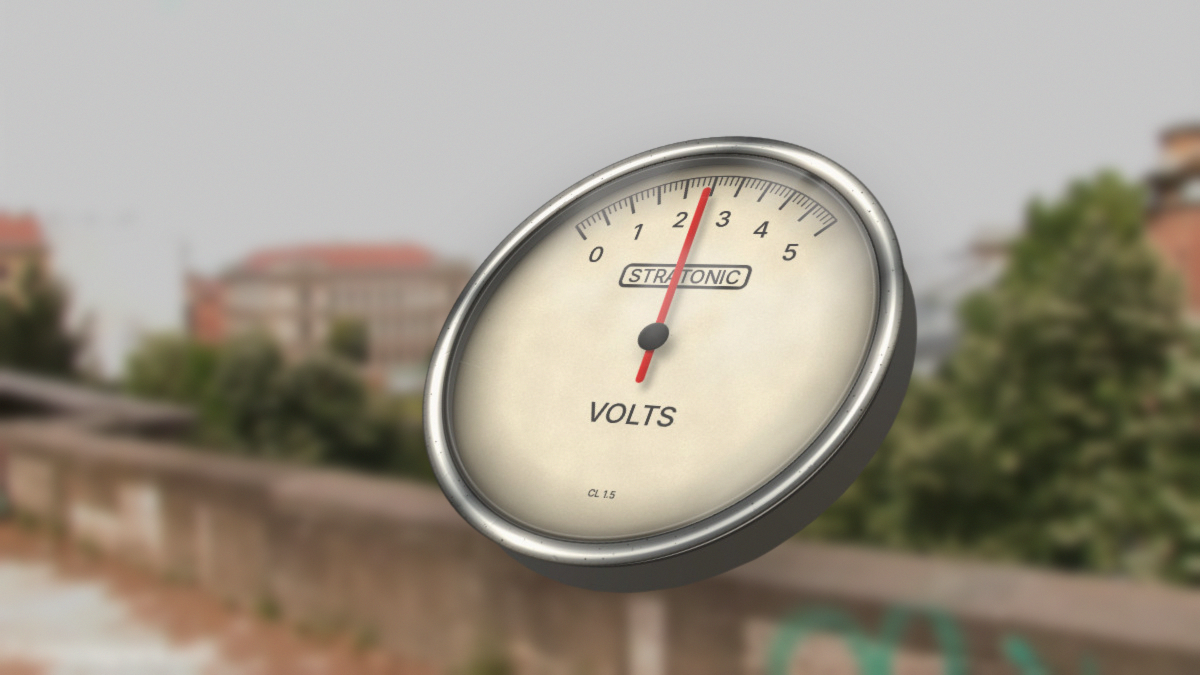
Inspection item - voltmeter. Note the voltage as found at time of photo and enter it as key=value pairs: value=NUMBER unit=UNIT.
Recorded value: value=2.5 unit=V
